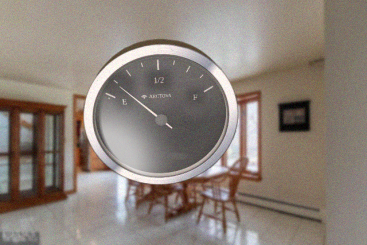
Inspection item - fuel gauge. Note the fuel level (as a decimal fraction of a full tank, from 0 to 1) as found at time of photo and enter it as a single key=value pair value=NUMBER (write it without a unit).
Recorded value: value=0.125
